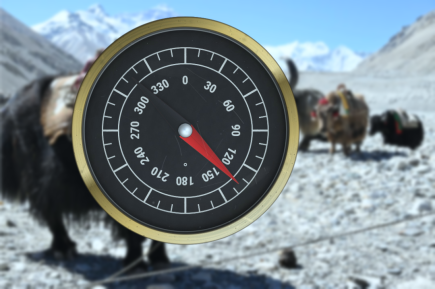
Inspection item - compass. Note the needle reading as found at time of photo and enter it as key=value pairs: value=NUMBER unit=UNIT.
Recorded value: value=135 unit=°
